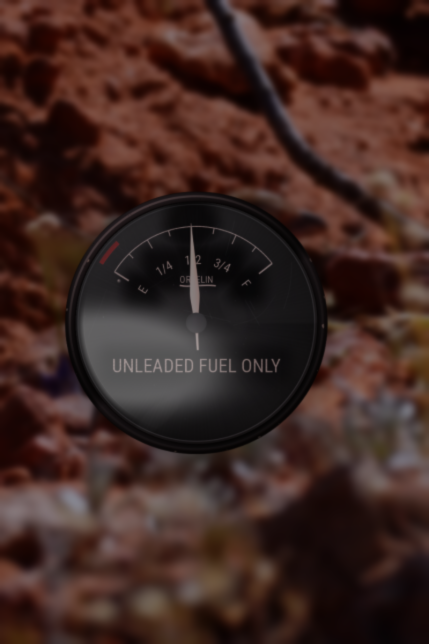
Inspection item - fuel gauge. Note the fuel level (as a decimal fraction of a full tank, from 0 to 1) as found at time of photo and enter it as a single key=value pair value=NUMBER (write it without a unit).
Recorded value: value=0.5
